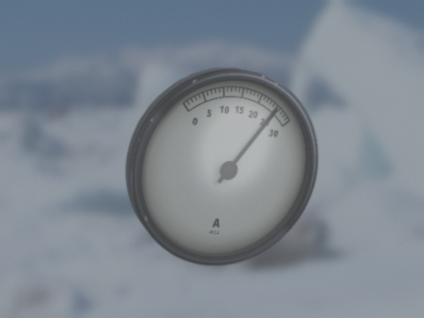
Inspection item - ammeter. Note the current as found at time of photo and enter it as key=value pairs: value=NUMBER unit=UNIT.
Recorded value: value=25 unit=A
